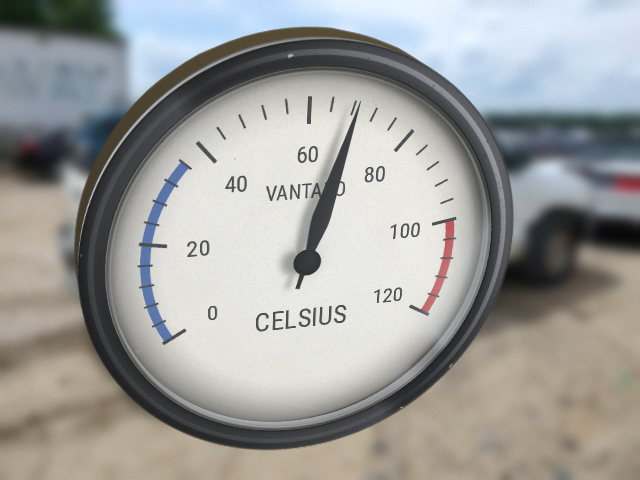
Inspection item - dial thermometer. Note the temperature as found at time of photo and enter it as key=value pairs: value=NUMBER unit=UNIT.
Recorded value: value=68 unit=°C
